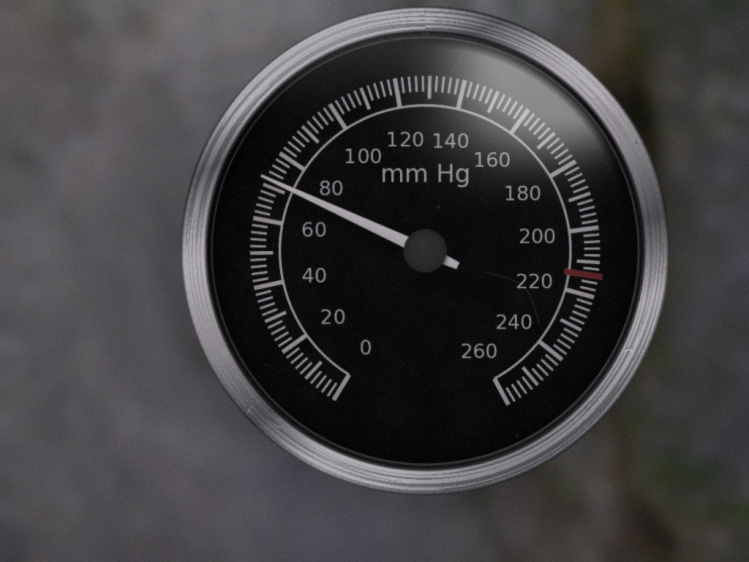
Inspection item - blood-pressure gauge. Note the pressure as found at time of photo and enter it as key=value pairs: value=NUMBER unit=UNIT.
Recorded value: value=72 unit=mmHg
